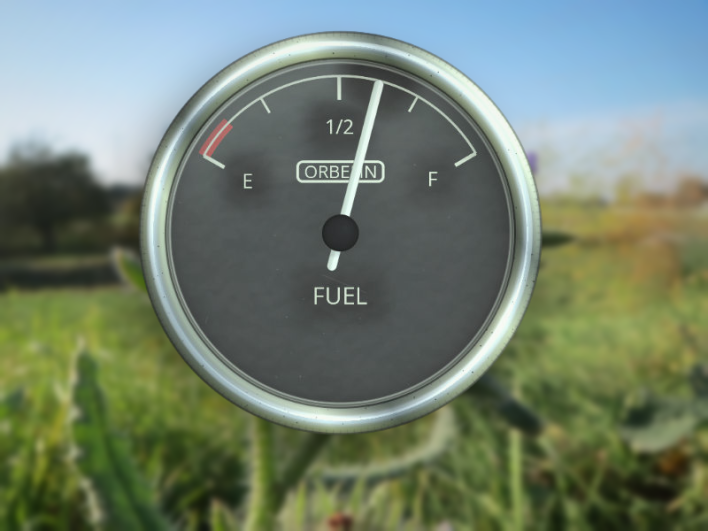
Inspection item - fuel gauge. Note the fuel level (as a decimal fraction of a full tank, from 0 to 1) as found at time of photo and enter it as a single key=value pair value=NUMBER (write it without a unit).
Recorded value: value=0.625
